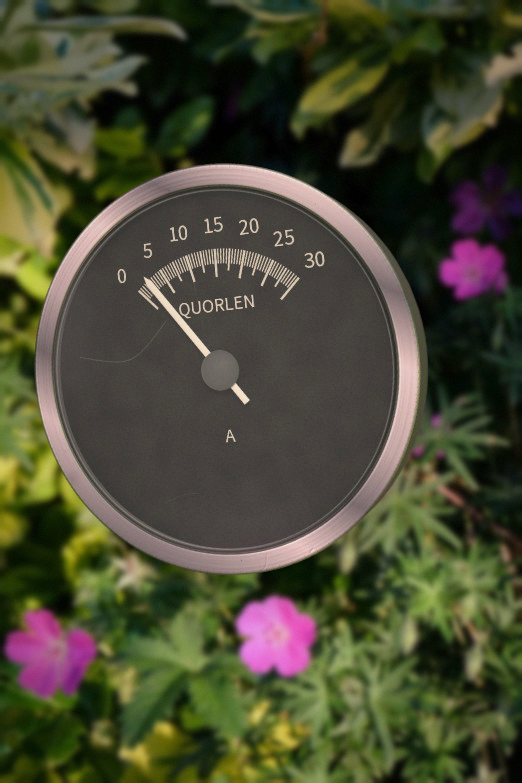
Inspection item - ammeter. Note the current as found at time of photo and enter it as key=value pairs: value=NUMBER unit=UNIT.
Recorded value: value=2.5 unit=A
